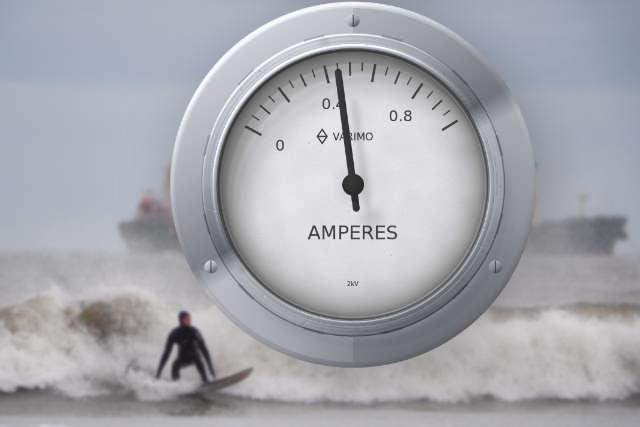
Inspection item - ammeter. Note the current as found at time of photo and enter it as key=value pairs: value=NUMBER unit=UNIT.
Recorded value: value=0.45 unit=A
